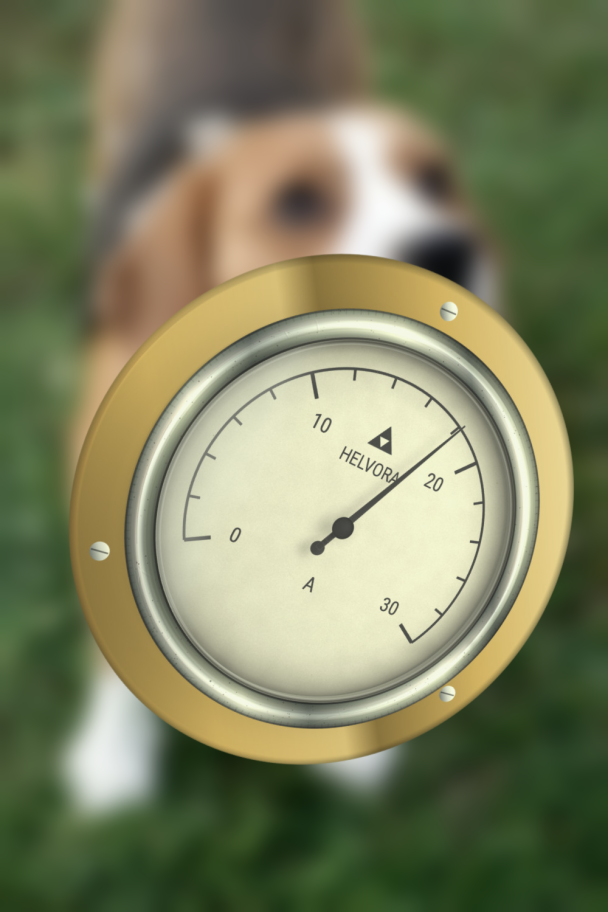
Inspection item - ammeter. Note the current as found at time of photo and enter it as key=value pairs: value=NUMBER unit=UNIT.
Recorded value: value=18 unit=A
